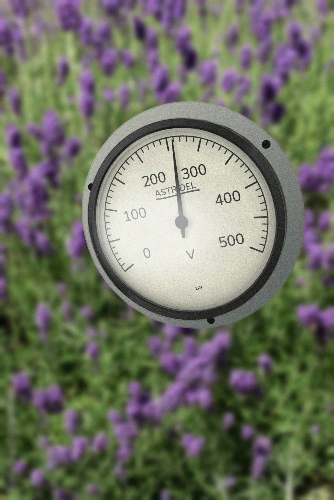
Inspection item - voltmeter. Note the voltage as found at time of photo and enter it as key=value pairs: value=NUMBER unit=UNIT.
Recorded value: value=260 unit=V
